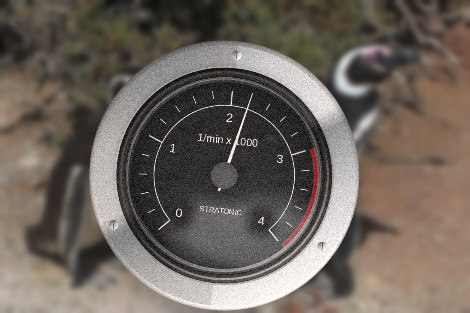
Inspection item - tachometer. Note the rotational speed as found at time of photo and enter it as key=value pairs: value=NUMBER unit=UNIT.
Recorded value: value=2200 unit=rpm
